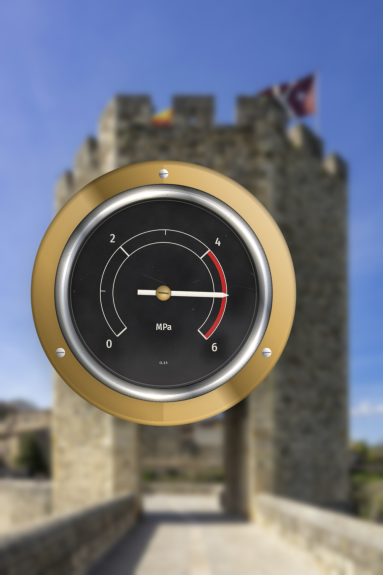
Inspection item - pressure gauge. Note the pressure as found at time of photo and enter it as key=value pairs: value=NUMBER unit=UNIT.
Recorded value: value=5 unit=MPa
